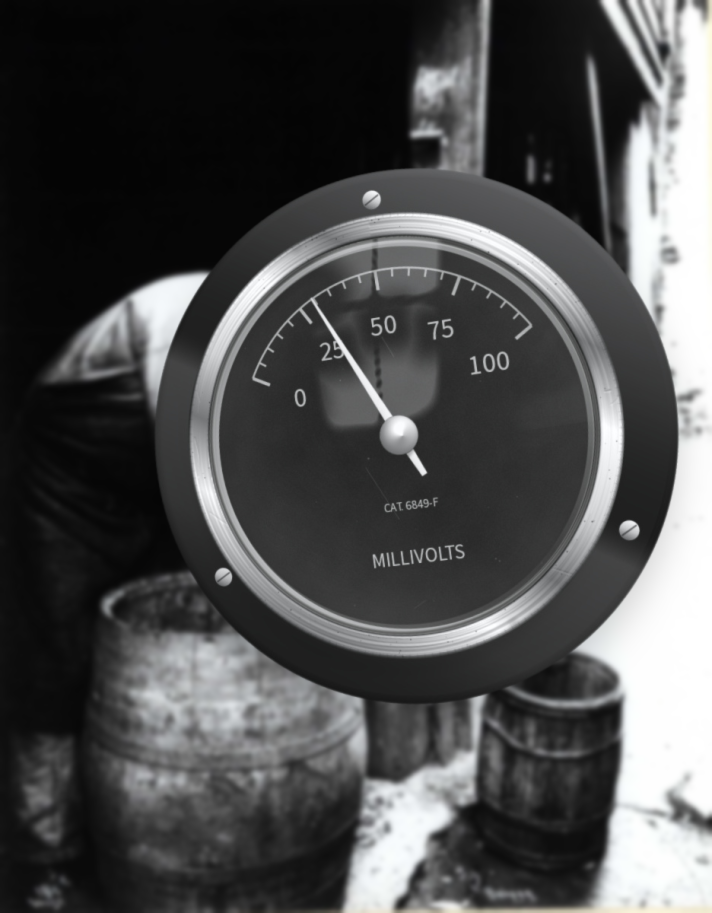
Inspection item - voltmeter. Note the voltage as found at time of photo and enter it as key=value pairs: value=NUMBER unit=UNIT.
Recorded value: value=30 unit=mV
